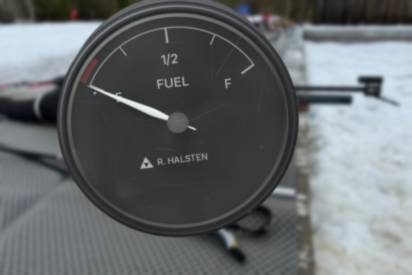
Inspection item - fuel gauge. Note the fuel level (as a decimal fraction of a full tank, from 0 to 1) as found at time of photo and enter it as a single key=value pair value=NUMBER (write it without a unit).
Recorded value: value=0
